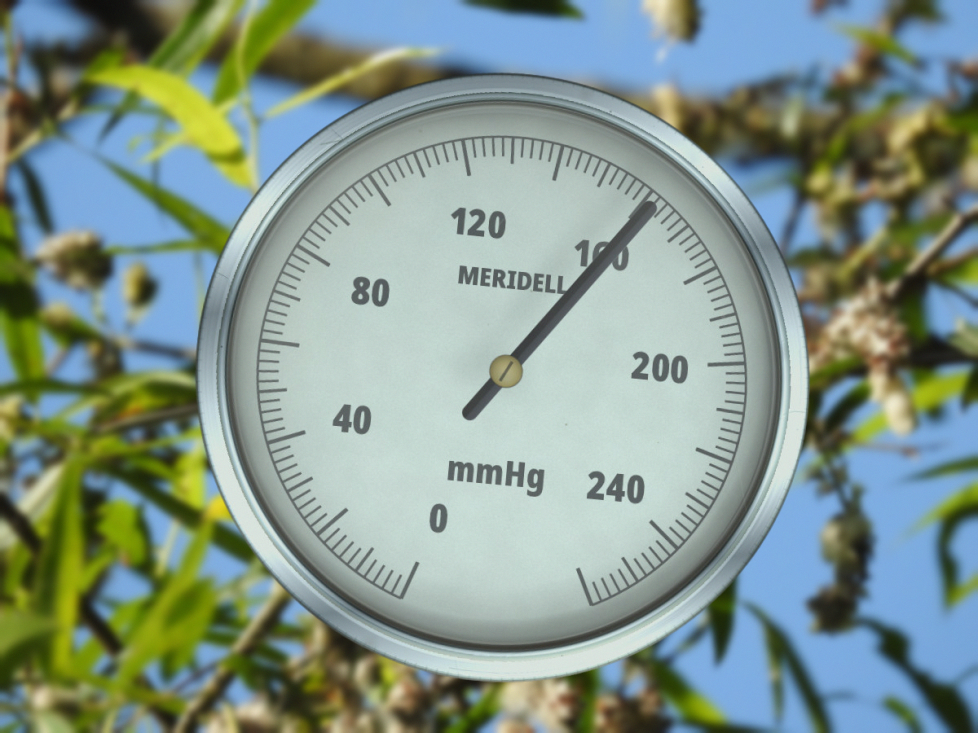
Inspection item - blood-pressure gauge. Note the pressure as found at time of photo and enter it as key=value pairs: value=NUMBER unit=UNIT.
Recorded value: value=162 unit=mmHg
